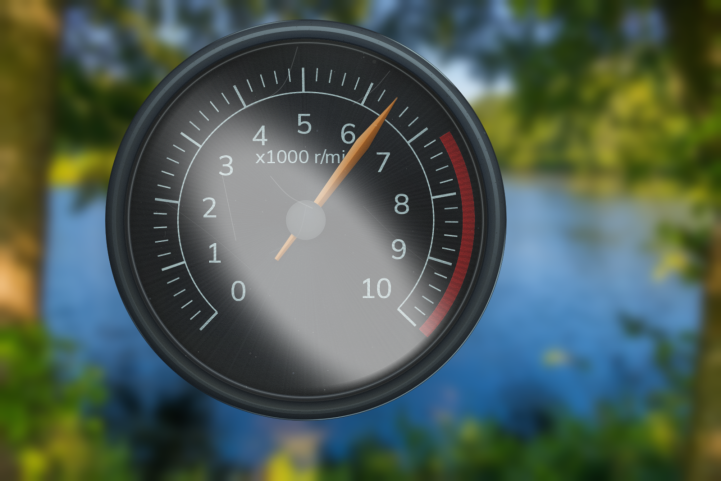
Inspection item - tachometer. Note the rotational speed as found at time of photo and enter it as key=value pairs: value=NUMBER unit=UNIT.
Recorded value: value=6400 unit=rpm
